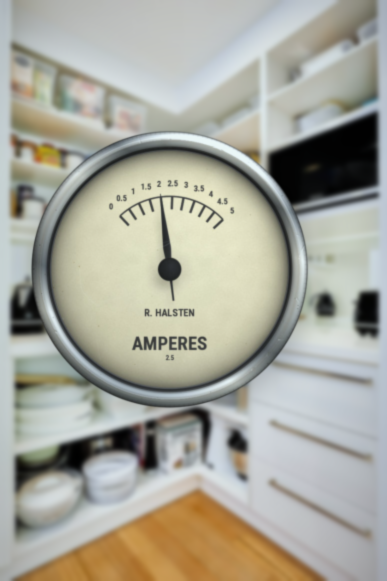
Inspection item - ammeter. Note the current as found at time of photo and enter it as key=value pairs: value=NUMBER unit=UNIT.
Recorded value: value=2 unit=A
